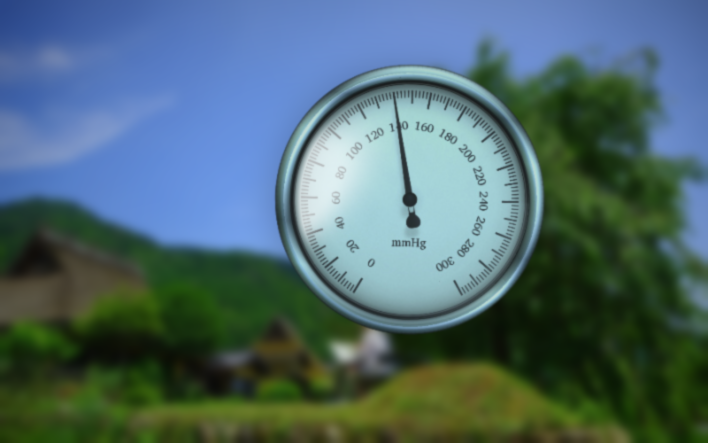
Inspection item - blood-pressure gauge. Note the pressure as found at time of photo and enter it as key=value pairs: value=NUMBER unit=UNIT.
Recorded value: value=140 unit=mmHg
